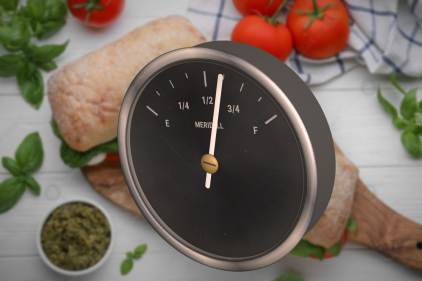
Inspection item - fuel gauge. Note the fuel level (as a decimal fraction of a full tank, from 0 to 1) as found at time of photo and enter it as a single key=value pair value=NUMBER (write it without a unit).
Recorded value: value=0.625
